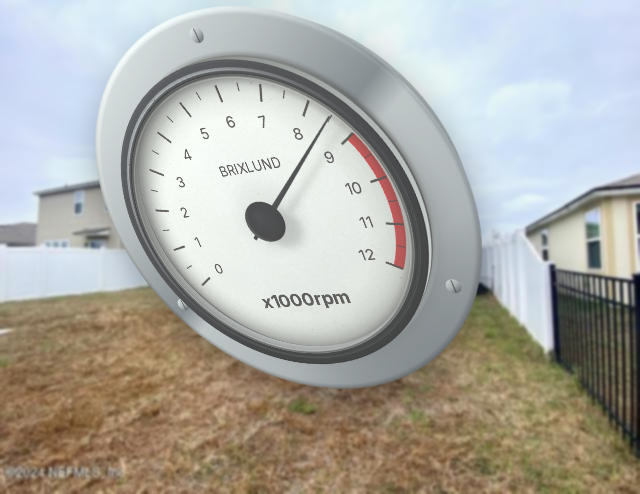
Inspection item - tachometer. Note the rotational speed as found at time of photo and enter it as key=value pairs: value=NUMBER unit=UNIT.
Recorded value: value=8500 unit=rpm
